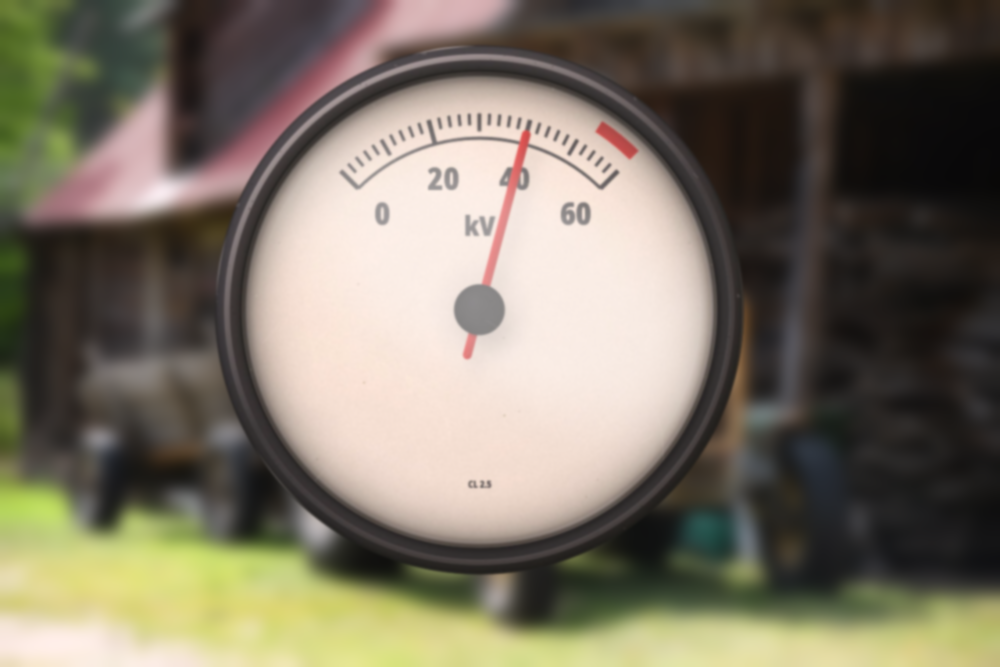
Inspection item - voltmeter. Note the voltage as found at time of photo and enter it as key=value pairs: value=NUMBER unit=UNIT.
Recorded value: value=40 unit=kV
